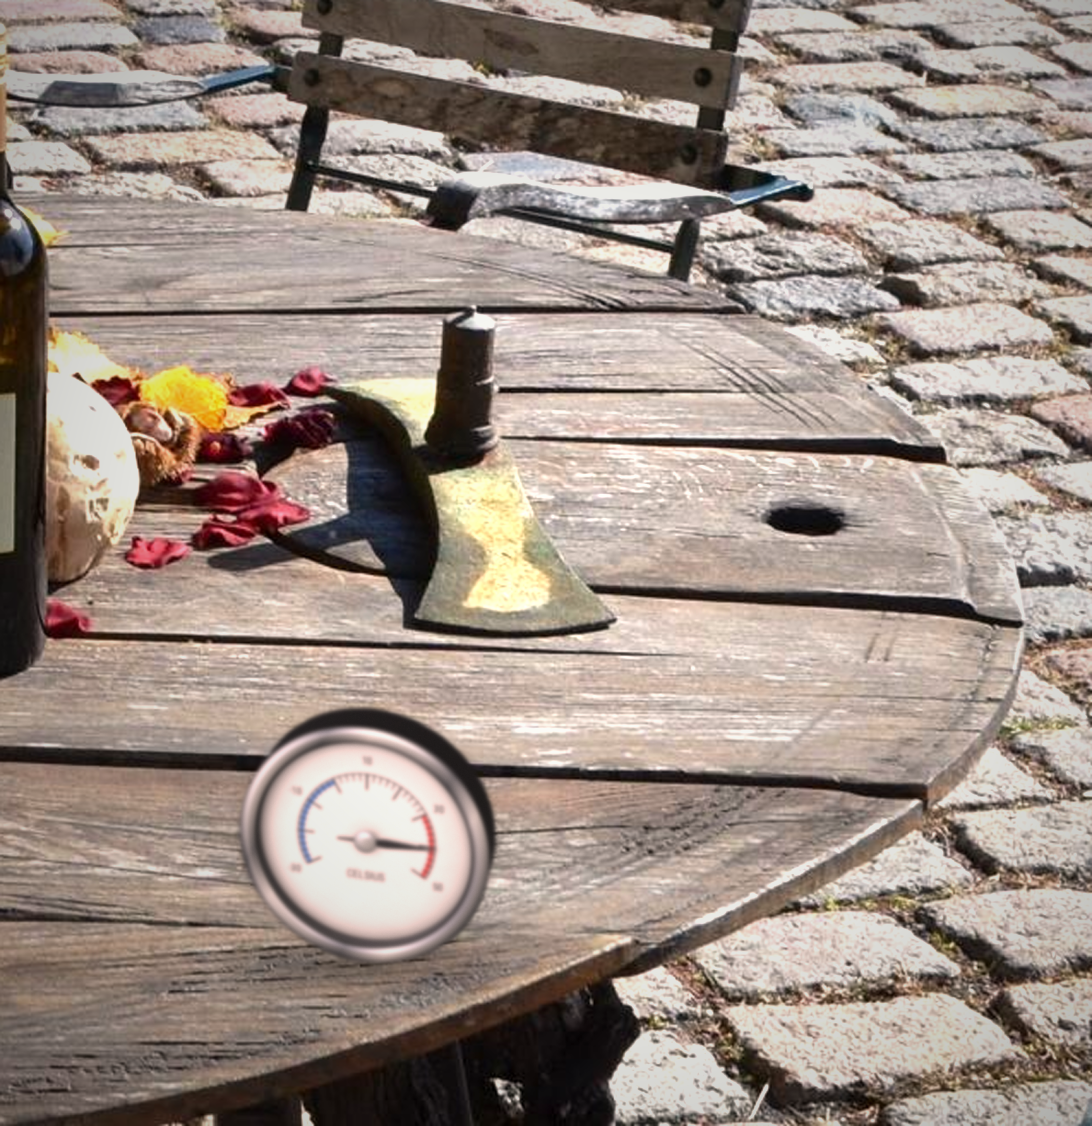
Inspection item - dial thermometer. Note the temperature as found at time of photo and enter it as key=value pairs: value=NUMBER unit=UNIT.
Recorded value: value=40 unit=°C
